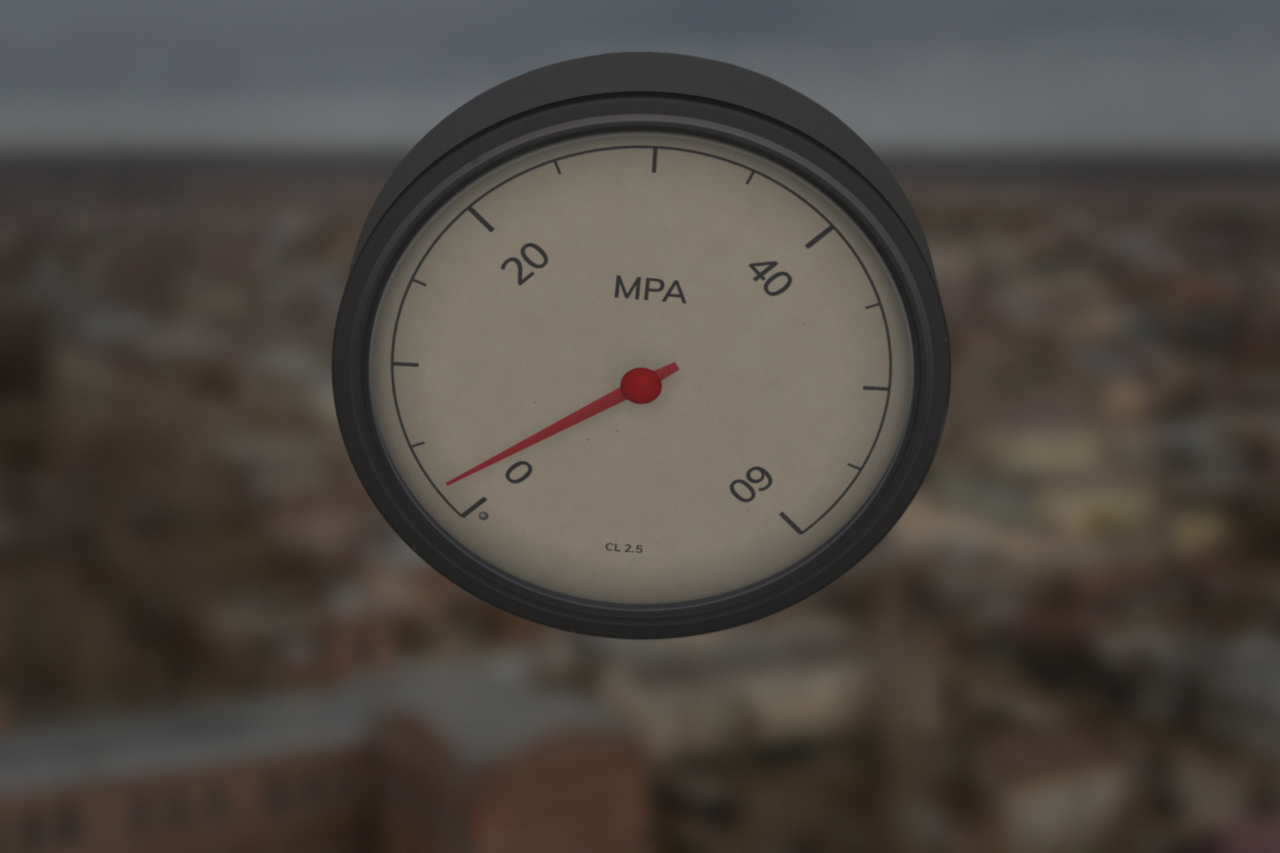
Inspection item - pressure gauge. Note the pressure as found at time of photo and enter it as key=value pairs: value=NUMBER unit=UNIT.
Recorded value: value=2.5 unit=MPa
